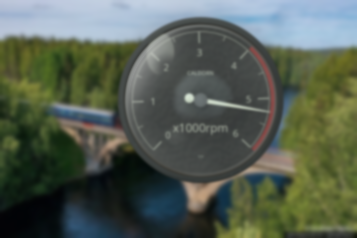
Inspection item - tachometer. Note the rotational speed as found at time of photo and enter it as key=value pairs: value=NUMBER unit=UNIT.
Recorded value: value=5250 unit=rpm
